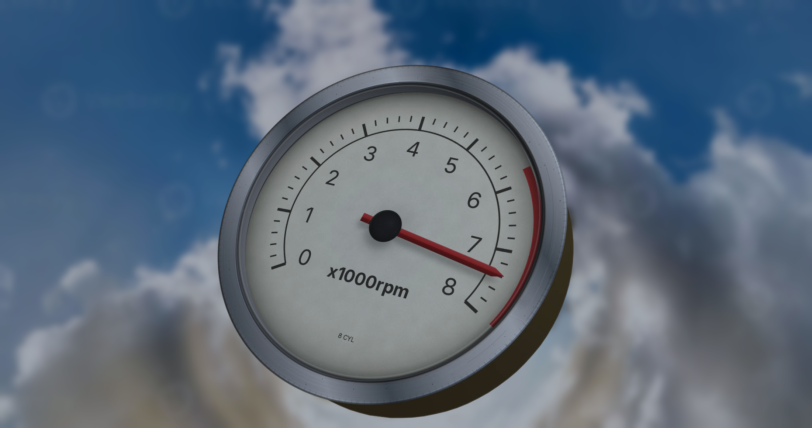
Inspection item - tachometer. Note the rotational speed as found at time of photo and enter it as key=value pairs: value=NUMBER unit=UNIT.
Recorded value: value=7400 unit=rpm
